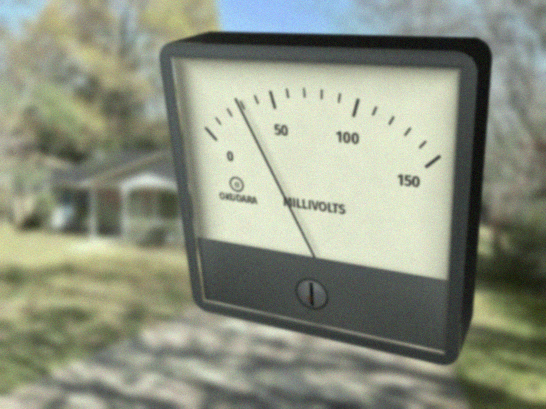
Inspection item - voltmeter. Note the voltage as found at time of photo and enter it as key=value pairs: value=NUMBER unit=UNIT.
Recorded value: value=30 unit=mV
